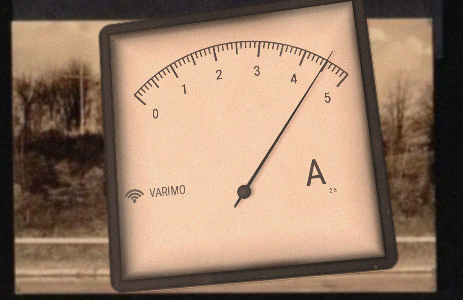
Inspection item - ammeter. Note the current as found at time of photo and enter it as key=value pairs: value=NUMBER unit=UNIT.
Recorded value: value=4.5 unit=A
